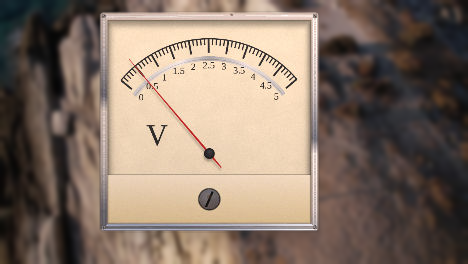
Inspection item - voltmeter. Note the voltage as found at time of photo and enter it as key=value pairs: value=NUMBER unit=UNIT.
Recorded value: value=0.5 unit=V
